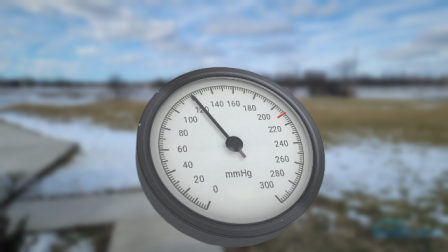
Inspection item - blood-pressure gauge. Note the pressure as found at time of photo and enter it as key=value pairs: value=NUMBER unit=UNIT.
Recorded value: value=120 unit=mmHg
